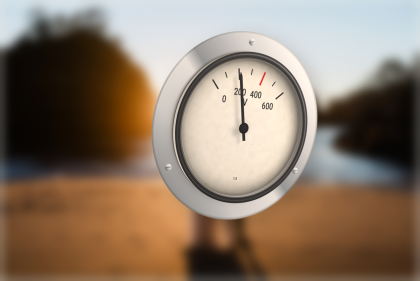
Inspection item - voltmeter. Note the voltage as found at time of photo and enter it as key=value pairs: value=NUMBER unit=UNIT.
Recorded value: value=200 unit=V
